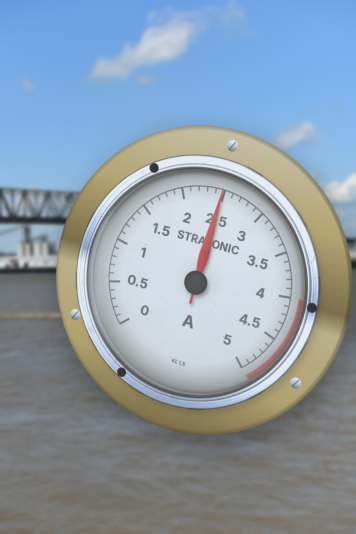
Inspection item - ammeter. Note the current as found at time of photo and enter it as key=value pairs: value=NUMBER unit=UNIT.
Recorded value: value=2.5 unit=A
